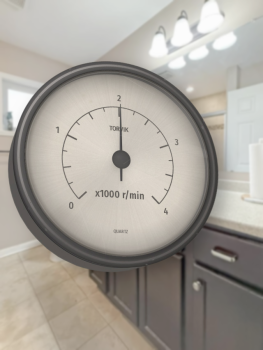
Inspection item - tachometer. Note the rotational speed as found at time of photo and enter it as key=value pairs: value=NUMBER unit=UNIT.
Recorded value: value=2000 unit=rpm
